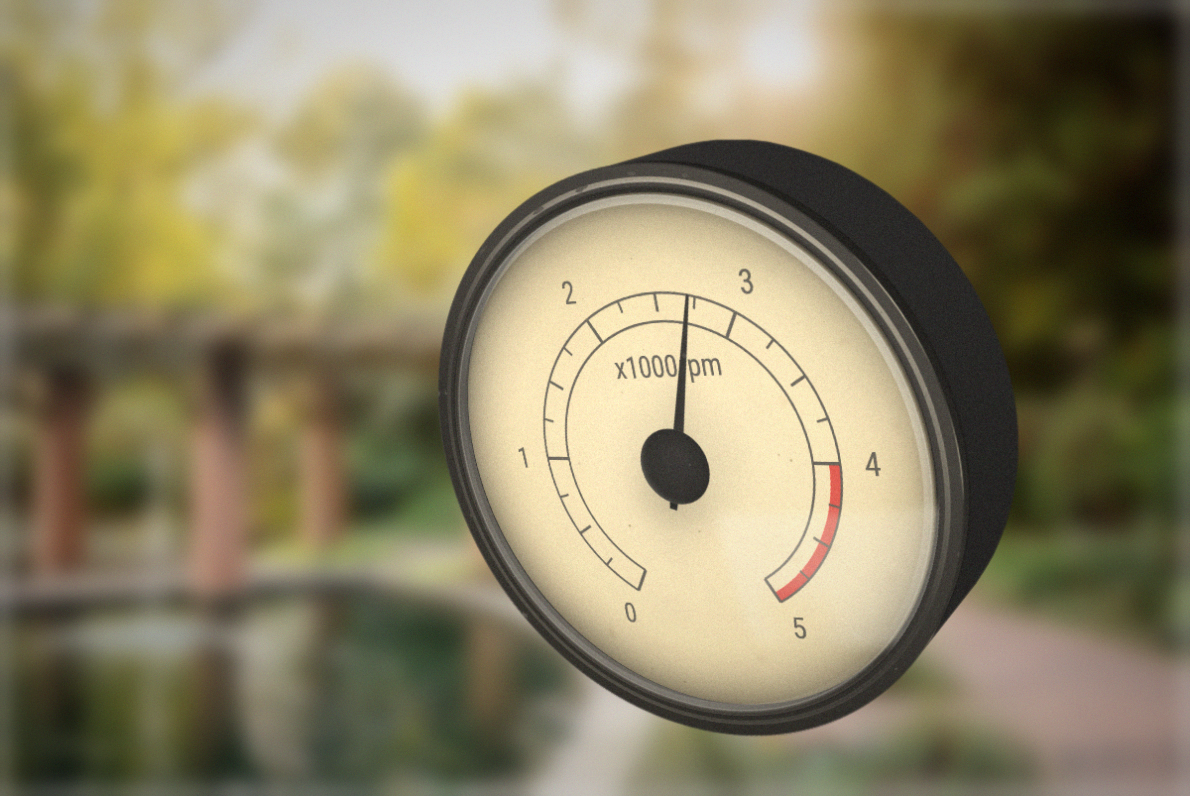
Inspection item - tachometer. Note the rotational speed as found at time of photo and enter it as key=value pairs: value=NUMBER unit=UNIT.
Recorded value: value=2750 unit=rpm
